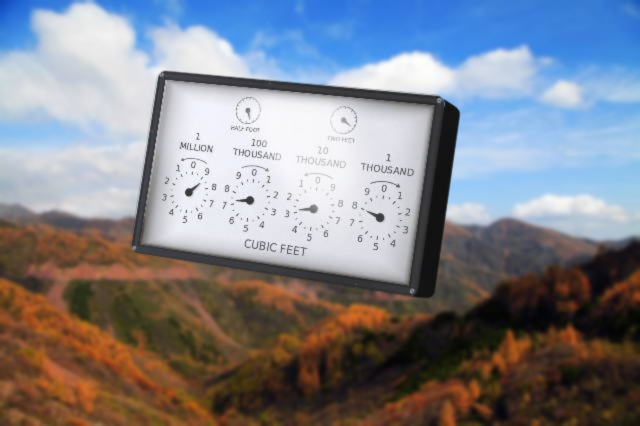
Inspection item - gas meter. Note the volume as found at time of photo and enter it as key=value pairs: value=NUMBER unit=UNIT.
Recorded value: value=872800 unit=ft³
